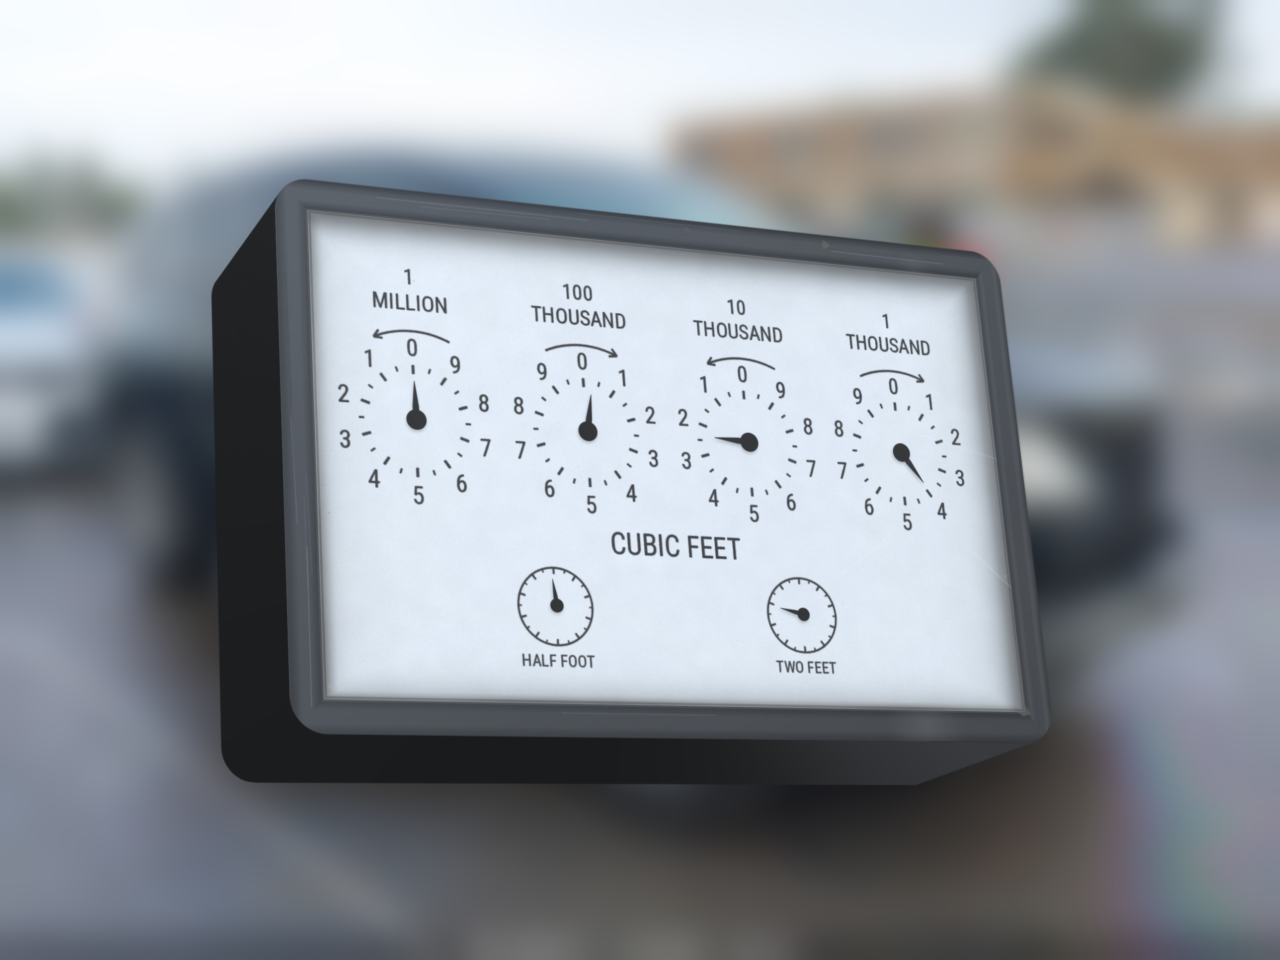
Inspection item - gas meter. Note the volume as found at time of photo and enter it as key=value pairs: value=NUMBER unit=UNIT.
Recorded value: value=2400 unit=ft³
